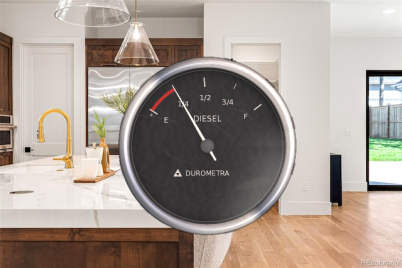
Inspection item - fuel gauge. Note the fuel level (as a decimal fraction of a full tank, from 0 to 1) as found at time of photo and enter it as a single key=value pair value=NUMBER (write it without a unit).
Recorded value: value=0.25
